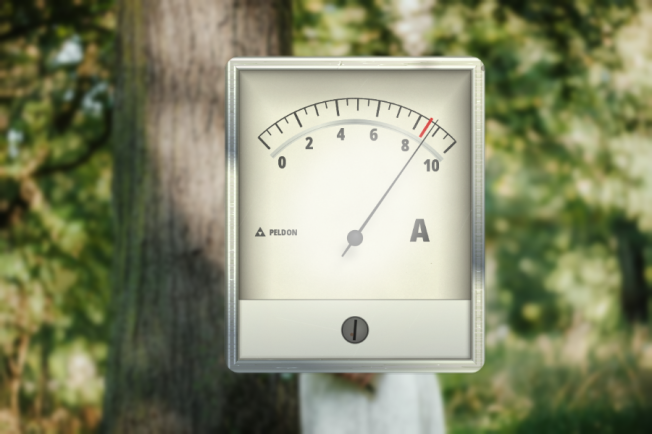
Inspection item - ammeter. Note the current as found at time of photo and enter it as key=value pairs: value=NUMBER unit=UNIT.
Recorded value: value=8.75 unit=A
